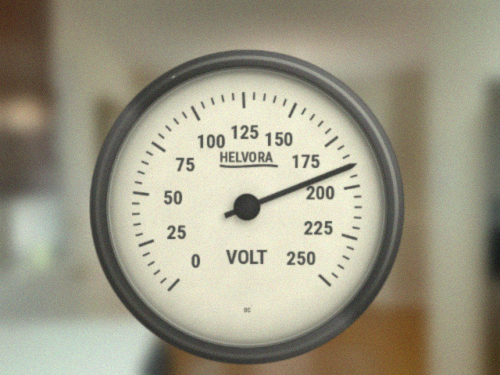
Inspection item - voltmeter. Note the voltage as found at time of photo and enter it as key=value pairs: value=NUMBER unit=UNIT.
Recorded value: value=190 unit=V
